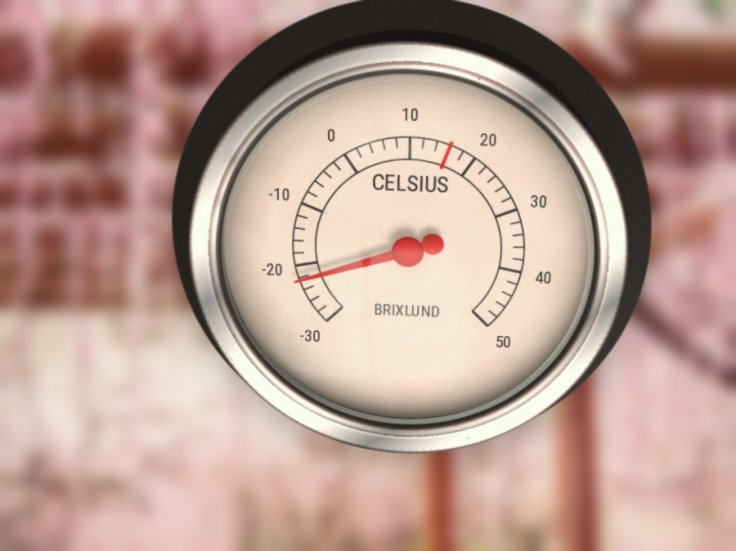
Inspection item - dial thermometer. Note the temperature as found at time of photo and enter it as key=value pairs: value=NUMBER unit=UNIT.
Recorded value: value=-22 unit=°C
